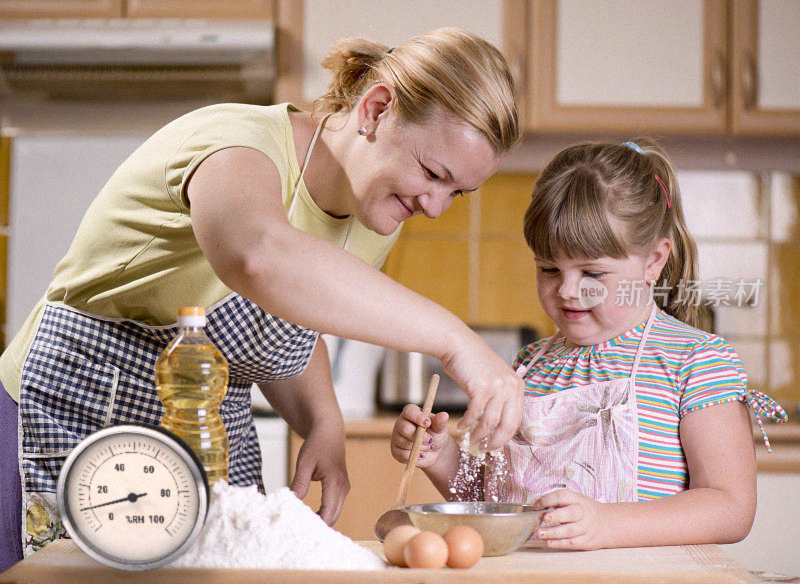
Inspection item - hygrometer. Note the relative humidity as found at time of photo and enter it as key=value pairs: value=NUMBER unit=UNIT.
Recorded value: value=10 unit=%
